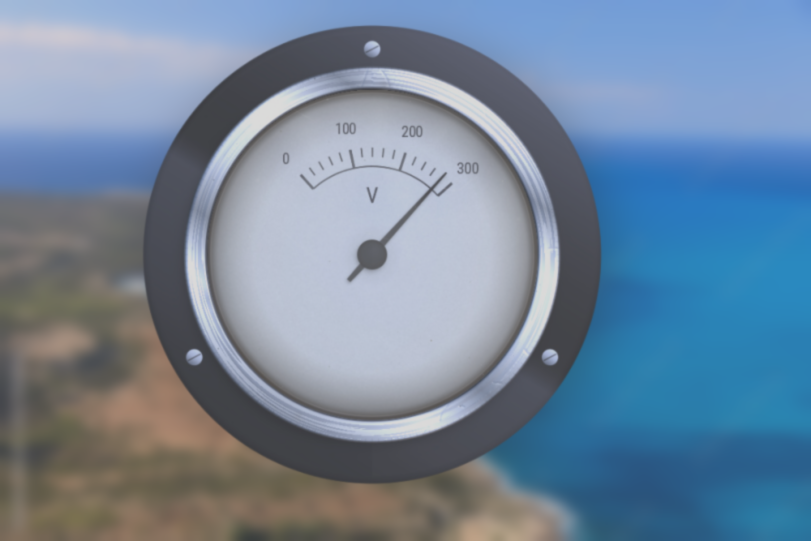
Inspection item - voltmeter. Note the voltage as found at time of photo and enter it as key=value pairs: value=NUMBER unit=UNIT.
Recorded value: value=280 unit=V
